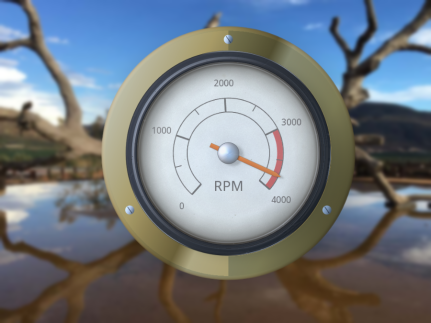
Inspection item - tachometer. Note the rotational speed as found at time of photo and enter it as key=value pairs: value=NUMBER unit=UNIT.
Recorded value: value=3750 unit=rpm
